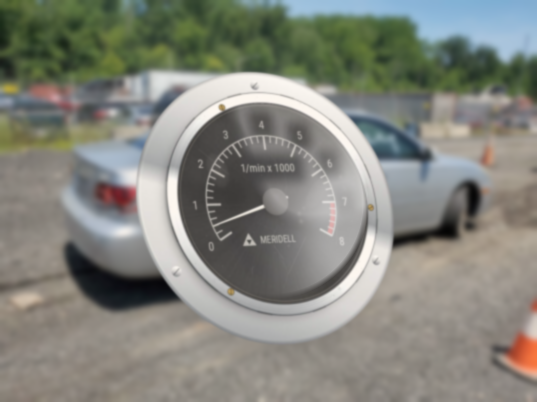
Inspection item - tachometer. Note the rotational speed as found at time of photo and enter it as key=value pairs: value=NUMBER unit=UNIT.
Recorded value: value=400 unit=rpm
